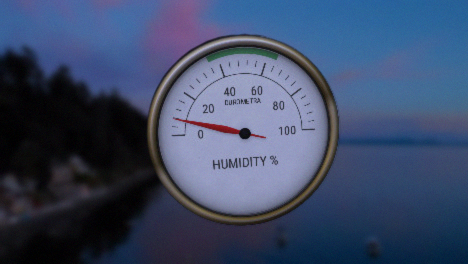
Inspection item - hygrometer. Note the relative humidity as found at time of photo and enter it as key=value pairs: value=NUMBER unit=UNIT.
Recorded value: value=8 unit=%
